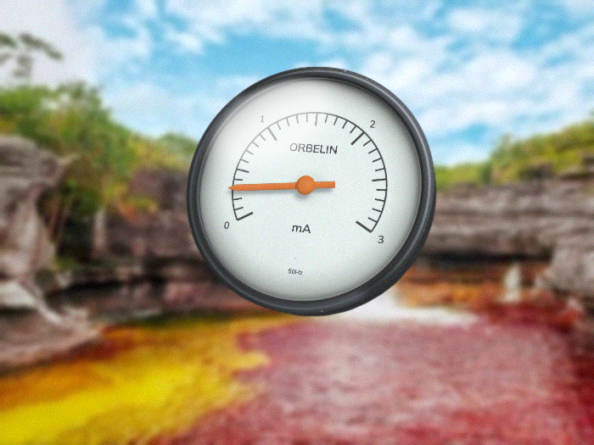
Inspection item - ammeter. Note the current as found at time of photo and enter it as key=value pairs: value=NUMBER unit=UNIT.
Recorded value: value=0.3 unit=mA
